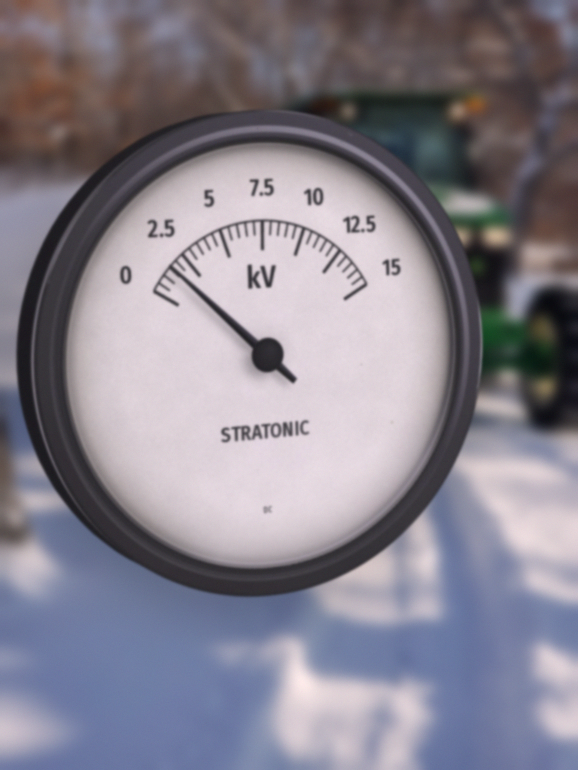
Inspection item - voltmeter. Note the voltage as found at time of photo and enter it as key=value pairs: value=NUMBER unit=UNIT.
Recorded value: value=1.5 unit=kV
